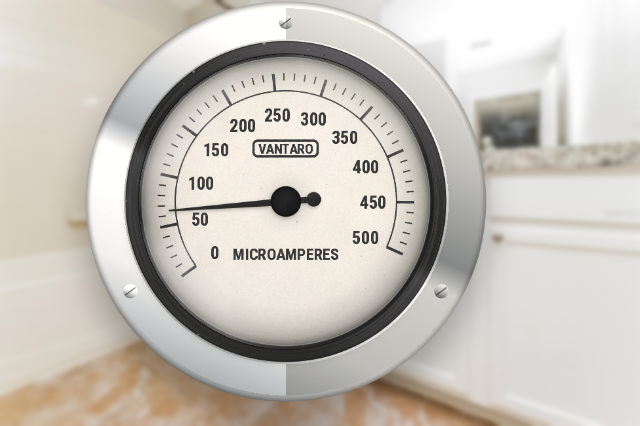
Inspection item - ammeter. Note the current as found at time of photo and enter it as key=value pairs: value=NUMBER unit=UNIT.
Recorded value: value=65 unit=µA
